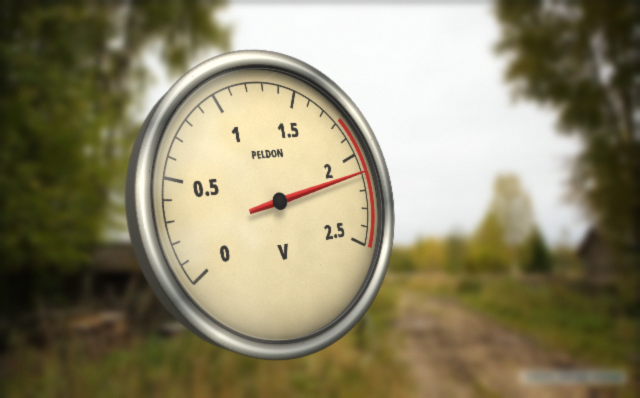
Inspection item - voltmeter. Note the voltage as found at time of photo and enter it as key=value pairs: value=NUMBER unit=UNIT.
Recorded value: value=2.1 unit=V
